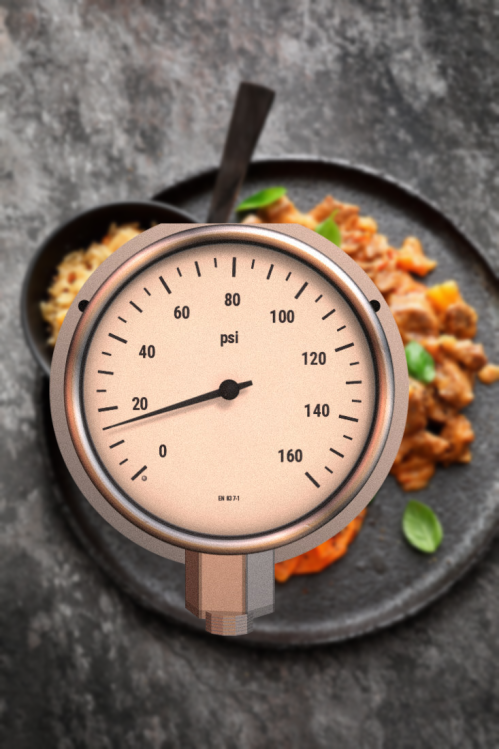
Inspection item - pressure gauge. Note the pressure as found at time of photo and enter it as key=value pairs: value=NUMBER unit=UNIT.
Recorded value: value=15 unit=psi
